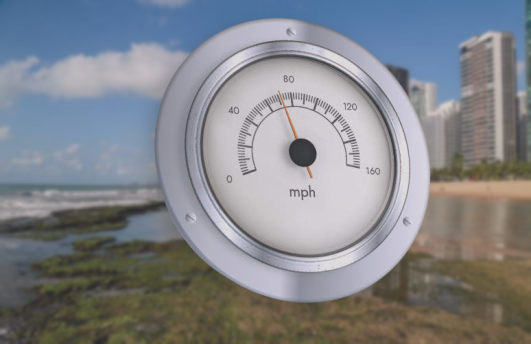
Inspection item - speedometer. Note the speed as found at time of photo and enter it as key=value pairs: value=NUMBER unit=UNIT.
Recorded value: value=70 unit=mph
